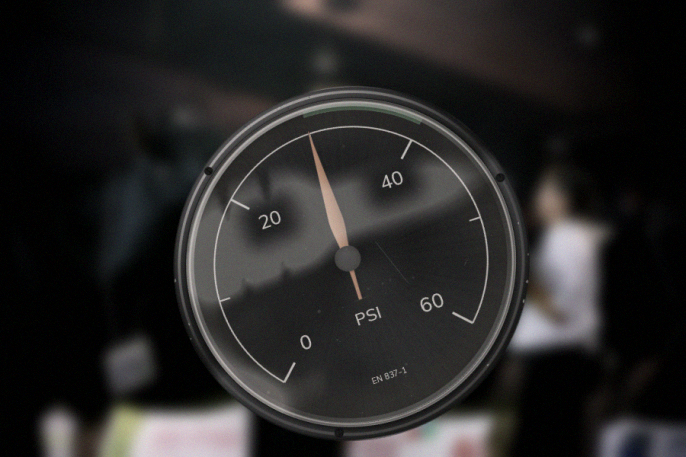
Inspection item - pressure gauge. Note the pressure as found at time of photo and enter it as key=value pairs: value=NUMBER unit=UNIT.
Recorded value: value=30 unit=psi
